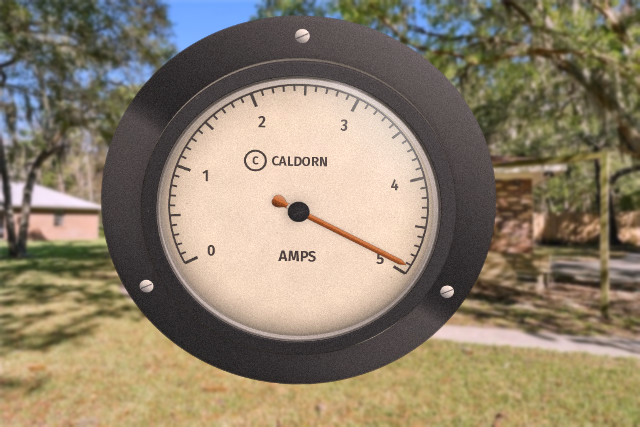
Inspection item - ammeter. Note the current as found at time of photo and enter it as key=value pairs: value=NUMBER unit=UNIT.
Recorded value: value=4.9 unit=A
